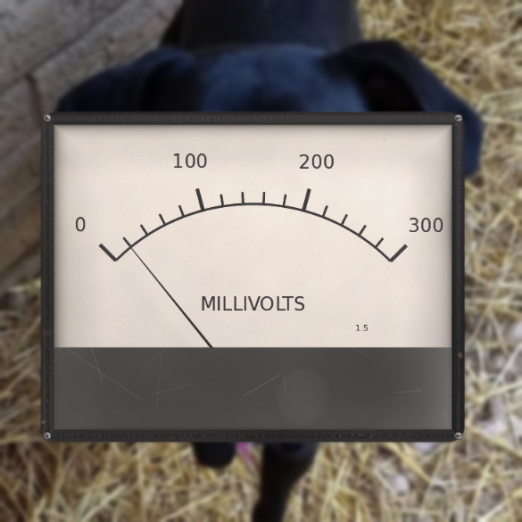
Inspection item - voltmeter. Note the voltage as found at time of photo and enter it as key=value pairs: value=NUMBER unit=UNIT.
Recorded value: value=20 unit=mV
